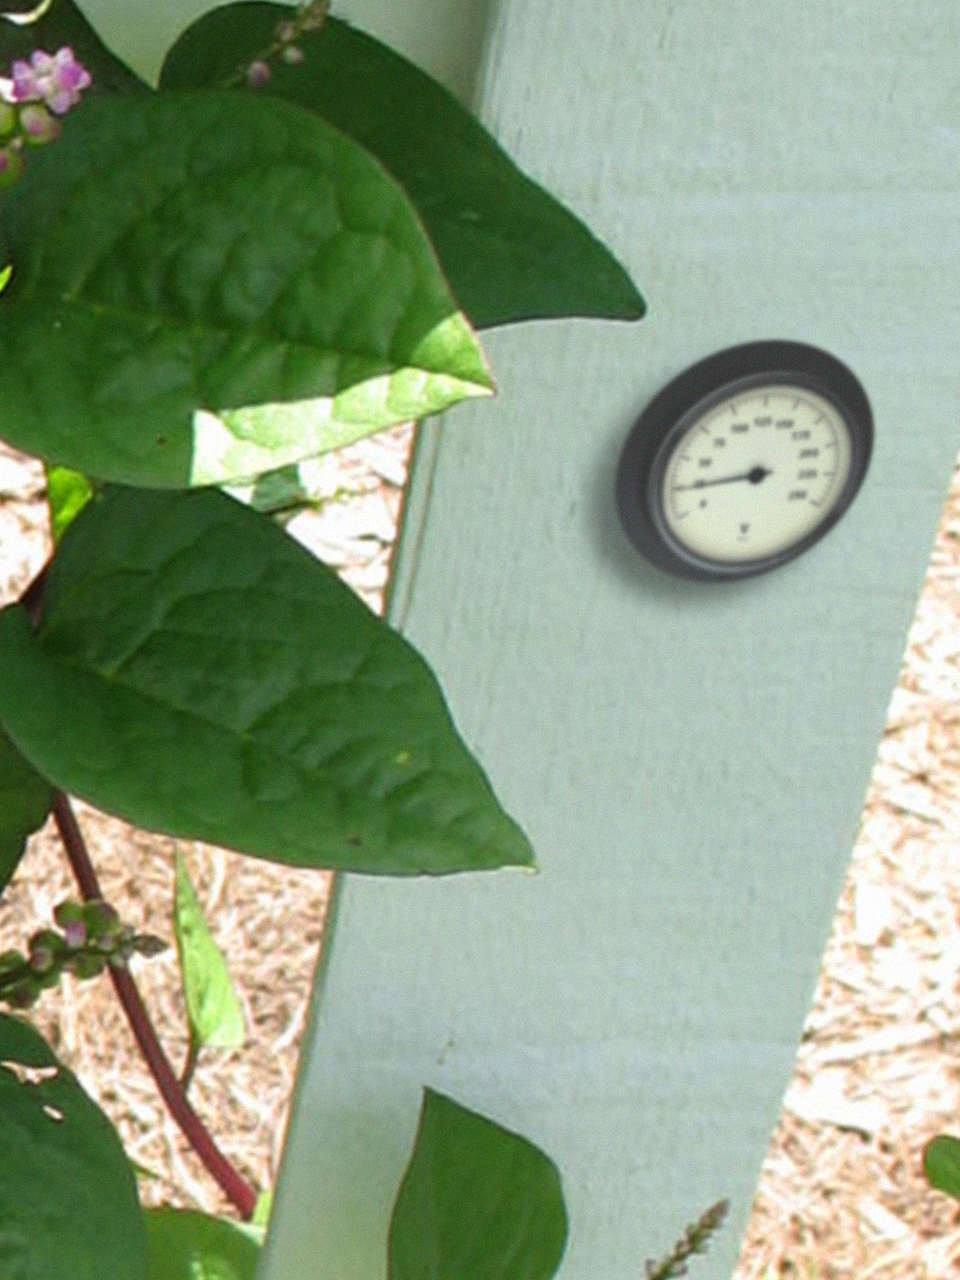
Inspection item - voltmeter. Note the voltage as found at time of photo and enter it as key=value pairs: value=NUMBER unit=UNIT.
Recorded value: value=25 unit=V
